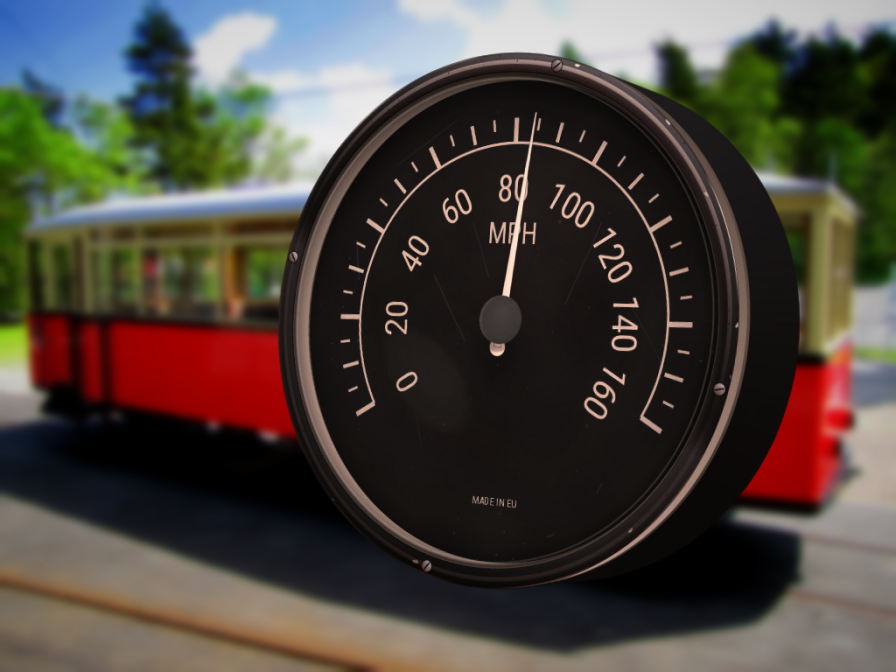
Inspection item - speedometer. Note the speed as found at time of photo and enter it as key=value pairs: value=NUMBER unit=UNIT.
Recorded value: value=85 unit=mph
